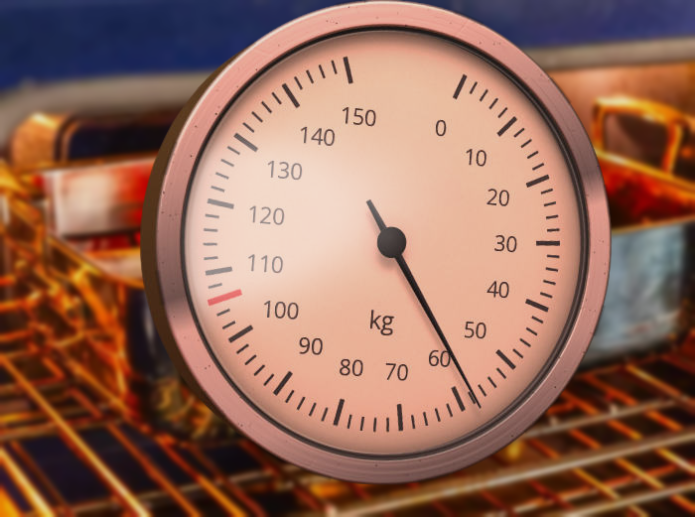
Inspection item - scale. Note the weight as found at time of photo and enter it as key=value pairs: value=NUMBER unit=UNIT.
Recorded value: value=58 unit=kg
